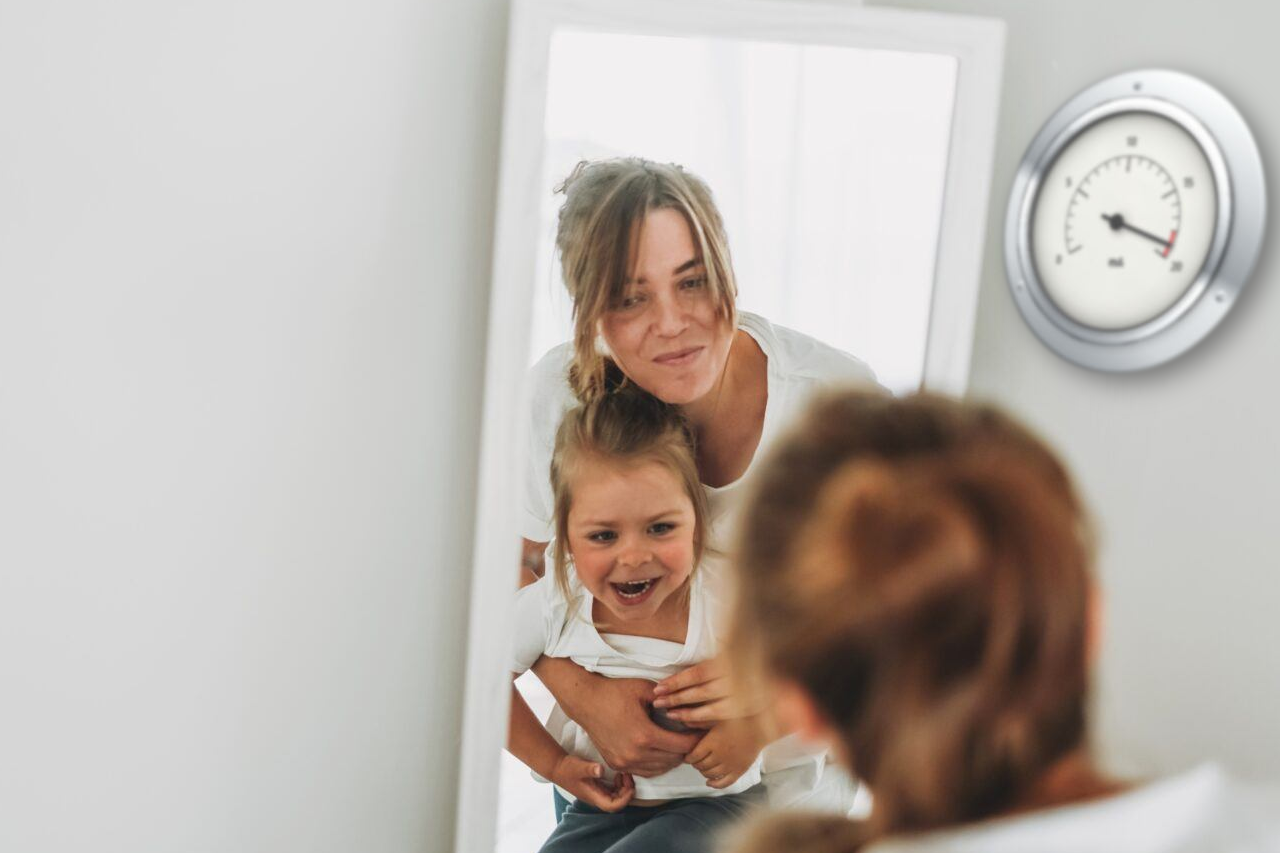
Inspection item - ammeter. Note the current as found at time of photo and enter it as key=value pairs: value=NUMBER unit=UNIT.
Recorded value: value=19 unit=mA
